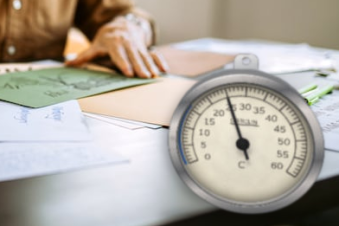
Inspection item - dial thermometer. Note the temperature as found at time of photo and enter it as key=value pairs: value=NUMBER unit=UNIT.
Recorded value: value=25 unit=°C
